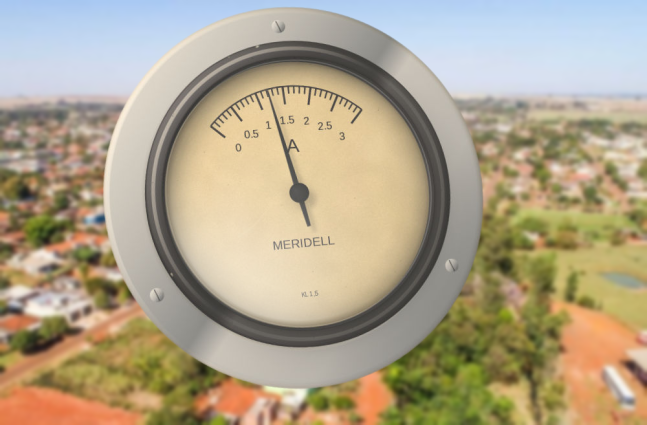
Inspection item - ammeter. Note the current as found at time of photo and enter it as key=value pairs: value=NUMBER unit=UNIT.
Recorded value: value=1.2 unit=A
